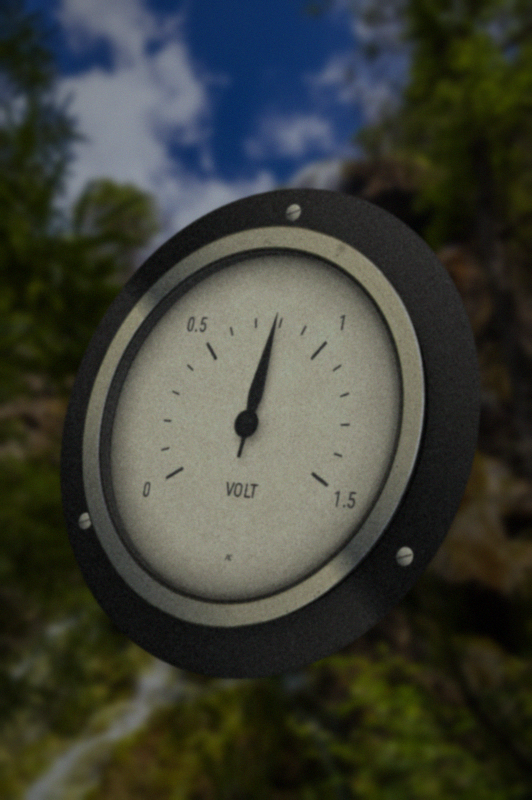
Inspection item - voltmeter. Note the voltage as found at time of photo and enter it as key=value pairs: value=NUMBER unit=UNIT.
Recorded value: value=0.8 unit=V
